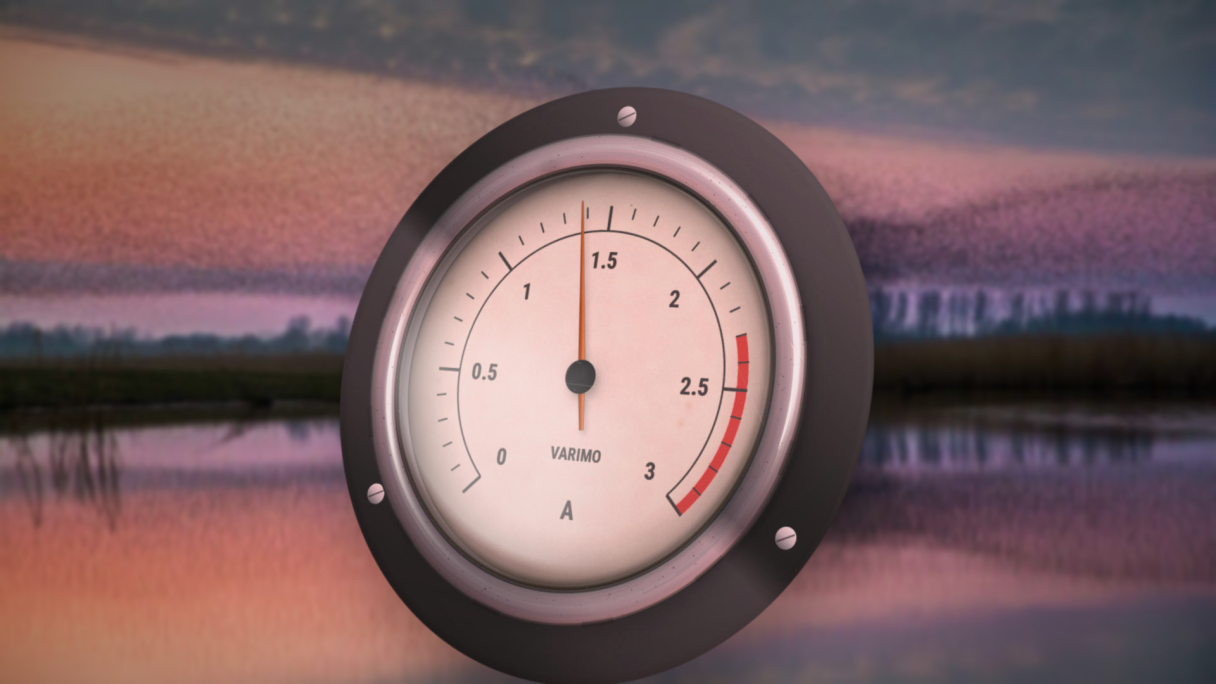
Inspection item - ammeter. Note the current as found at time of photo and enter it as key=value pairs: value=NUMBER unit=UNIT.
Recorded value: value=1.4 unit=A
